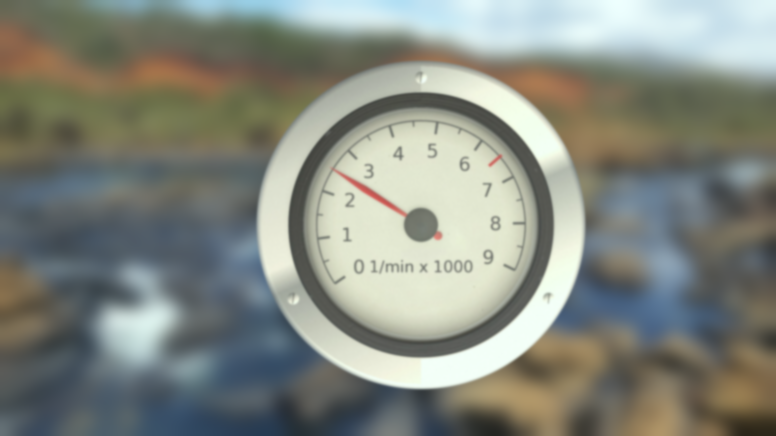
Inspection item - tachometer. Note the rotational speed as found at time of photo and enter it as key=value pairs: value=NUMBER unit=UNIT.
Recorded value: value=2500 unit=rpm
